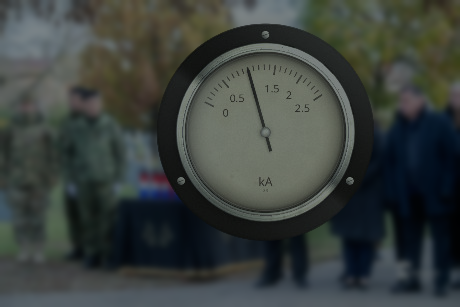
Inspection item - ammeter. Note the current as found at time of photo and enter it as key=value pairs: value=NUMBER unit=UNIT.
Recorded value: value=1 unit=kA
